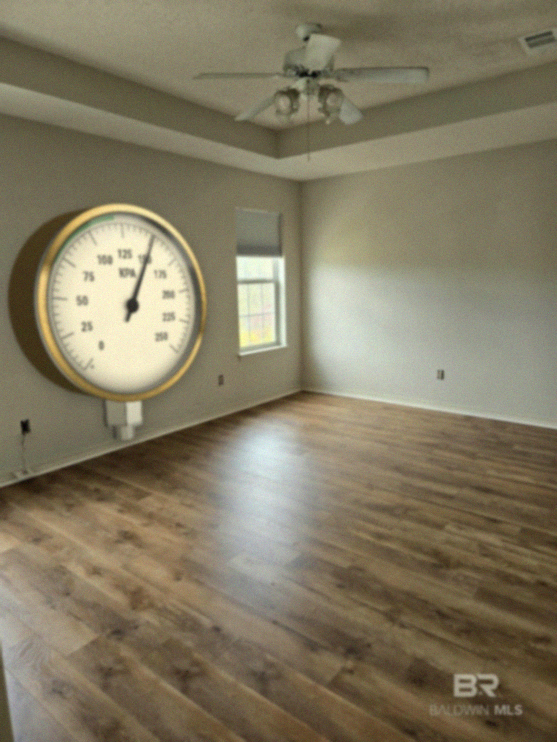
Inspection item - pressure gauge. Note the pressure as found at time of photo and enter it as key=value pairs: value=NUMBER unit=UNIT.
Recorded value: value=150 unit=kPa
